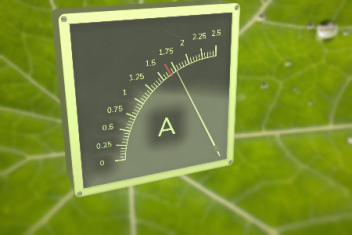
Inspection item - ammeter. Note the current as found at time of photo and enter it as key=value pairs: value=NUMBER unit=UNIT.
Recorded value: value=1.75 unit=A
